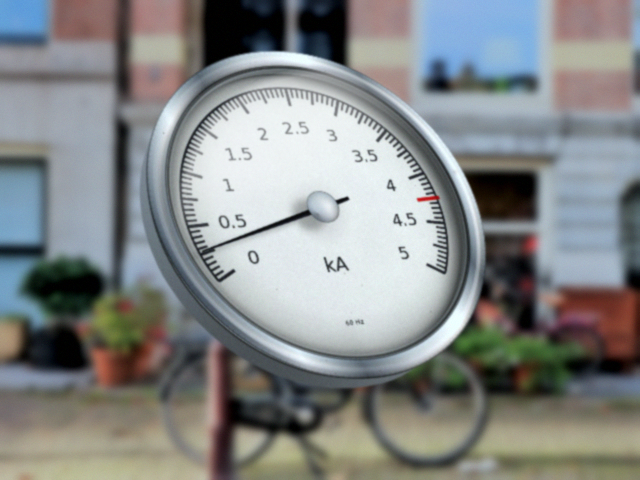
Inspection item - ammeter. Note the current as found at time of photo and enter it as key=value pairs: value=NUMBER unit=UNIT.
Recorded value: value=0.25 unit=kA
